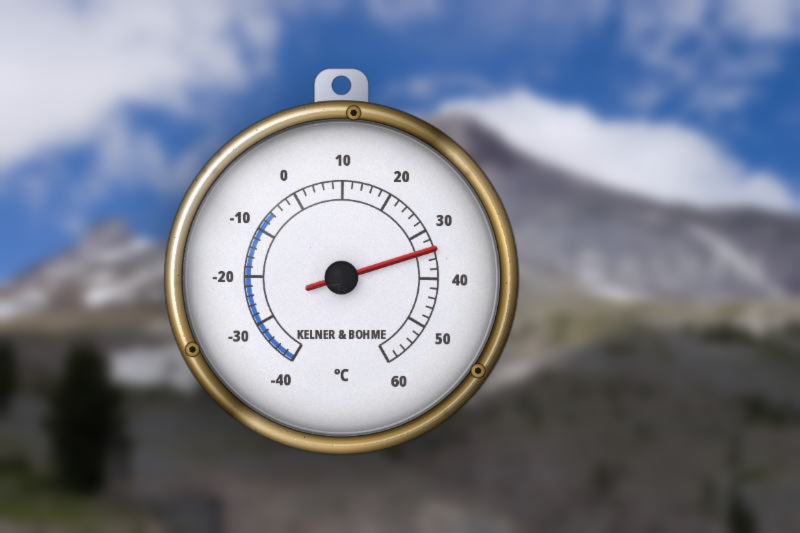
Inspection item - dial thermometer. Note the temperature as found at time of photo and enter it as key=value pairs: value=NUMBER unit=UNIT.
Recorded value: value=34 unit=°C
